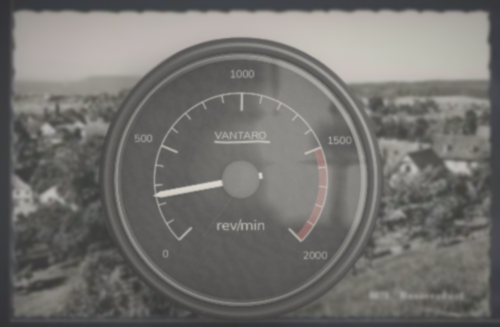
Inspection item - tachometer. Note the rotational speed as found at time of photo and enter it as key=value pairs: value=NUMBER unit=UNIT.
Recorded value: value=250 unit=rpm
